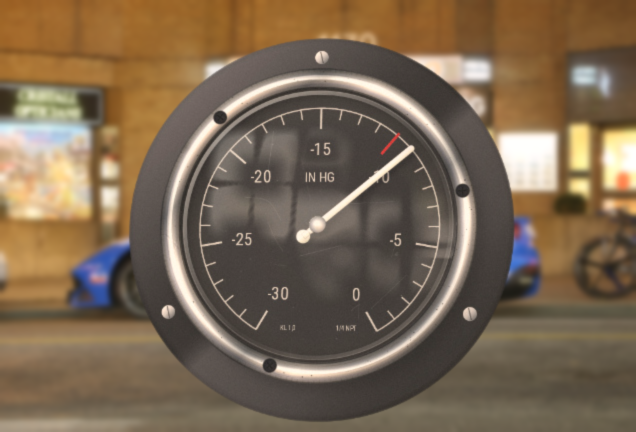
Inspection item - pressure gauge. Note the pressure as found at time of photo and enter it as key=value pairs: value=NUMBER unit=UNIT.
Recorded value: value=-10 unit=inHg
